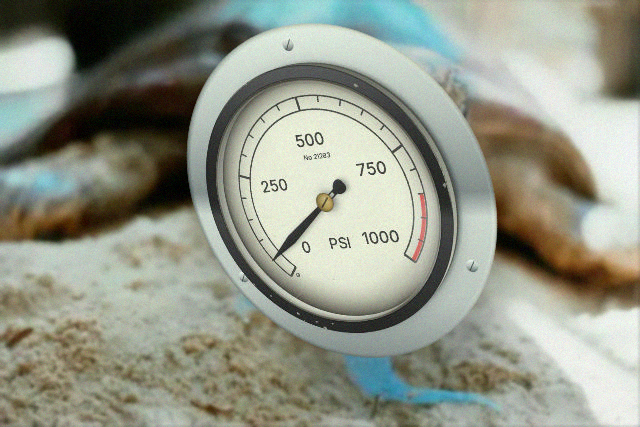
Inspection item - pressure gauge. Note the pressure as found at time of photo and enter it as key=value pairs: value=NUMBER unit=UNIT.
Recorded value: value=50 unit=psi
